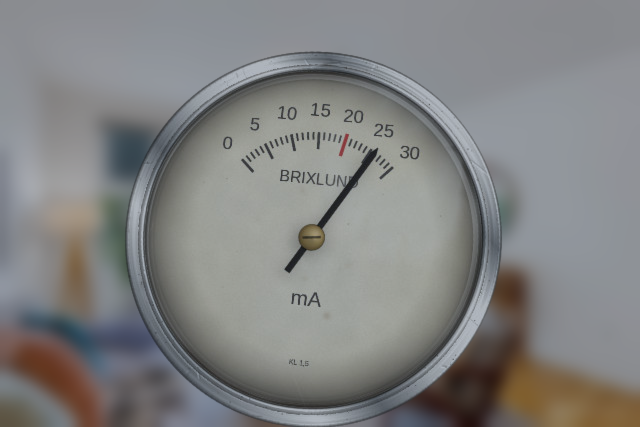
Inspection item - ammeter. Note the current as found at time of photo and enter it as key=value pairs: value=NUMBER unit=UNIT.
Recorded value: value=26 unit=mA
